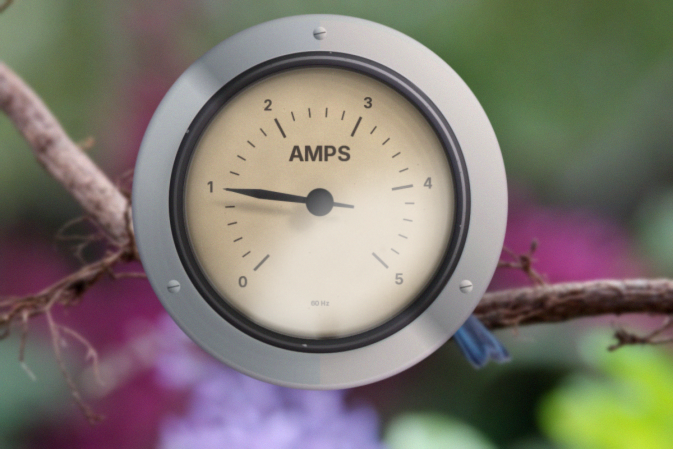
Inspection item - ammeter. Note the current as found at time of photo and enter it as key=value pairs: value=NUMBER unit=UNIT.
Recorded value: value=1 unit=A
